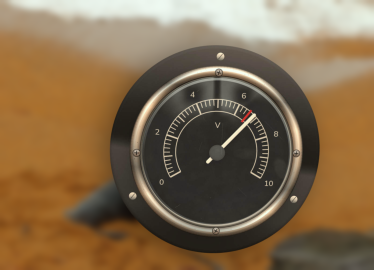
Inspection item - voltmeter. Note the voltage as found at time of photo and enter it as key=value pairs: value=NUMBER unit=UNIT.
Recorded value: value=6.8 unit=V
